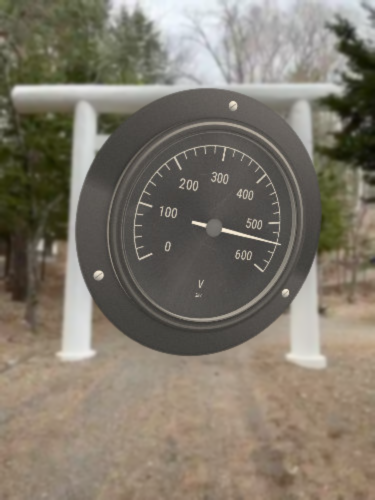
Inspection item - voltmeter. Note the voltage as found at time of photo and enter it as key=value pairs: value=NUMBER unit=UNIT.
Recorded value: value=540 unit=V
